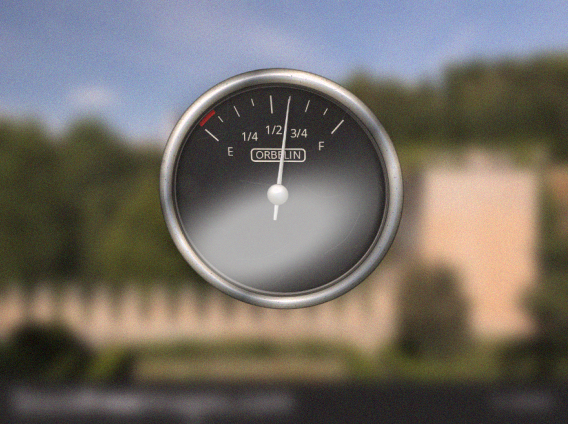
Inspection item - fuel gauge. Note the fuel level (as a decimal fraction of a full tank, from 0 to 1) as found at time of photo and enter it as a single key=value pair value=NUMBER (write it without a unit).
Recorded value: value=0.625
